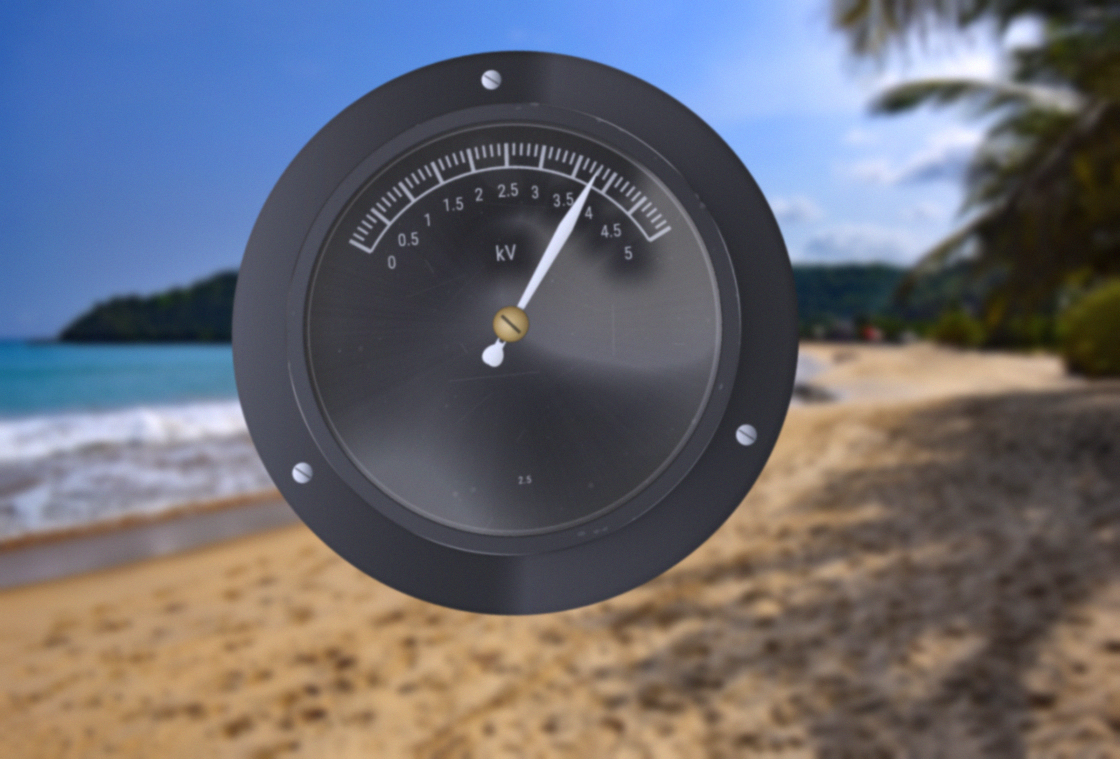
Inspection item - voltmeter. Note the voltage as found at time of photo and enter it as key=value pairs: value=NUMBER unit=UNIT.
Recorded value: value=3.8 unit=kV
